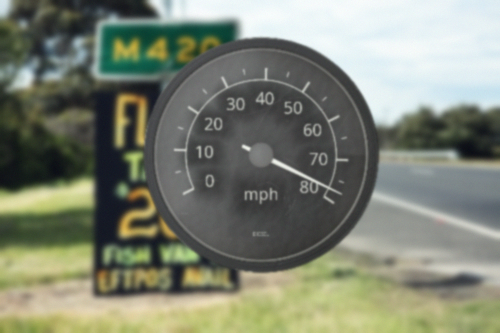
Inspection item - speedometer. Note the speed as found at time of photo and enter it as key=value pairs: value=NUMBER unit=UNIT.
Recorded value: value=77.5 unit=mph
